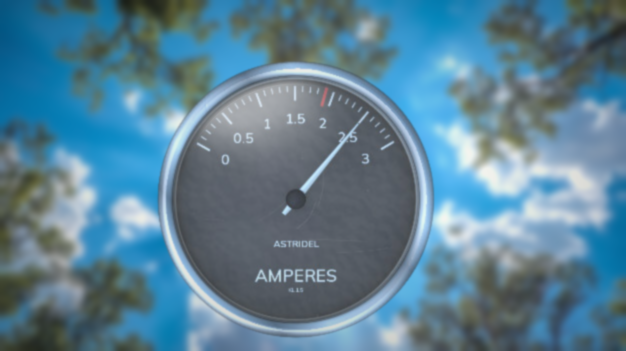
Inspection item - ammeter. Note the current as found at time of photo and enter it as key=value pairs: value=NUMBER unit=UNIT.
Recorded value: value=2.5 unit=A
